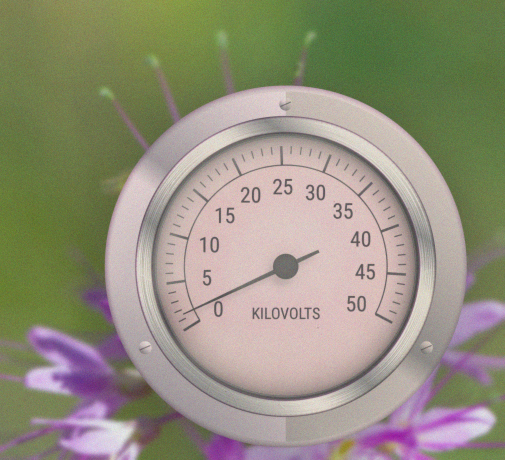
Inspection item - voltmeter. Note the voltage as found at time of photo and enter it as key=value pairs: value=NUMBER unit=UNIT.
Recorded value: value=1.5 unit=kV
